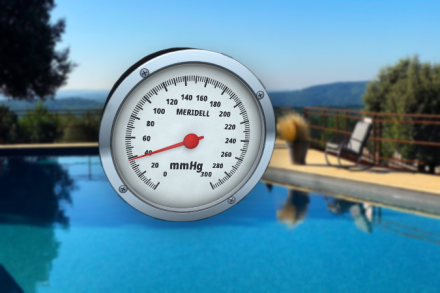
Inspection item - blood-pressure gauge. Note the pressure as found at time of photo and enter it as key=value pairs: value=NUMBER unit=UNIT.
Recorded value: value=40 unit=mmHg
